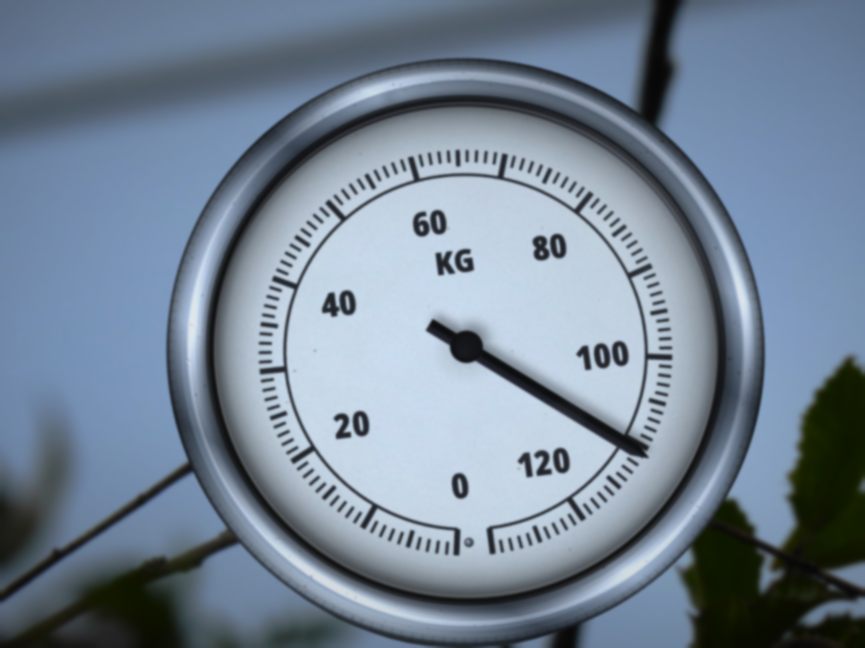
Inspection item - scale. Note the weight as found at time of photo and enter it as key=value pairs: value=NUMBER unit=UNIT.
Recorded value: value=111 unit=kg
